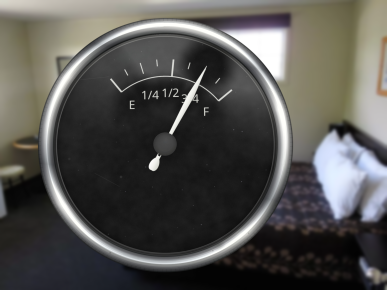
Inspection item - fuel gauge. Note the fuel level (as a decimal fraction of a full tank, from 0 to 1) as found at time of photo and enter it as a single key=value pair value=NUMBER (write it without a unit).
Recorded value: value=0.75
